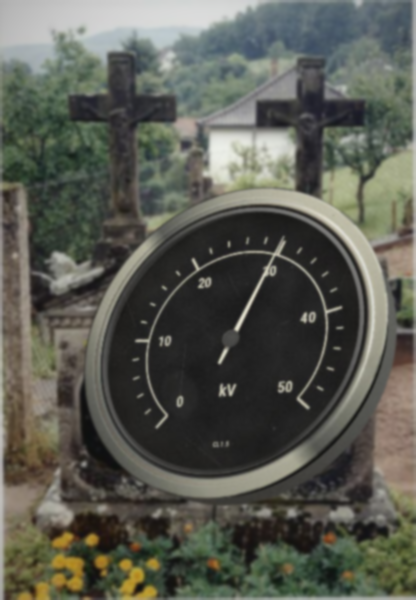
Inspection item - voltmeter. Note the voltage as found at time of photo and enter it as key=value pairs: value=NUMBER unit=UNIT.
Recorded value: value=30 unit=kV
